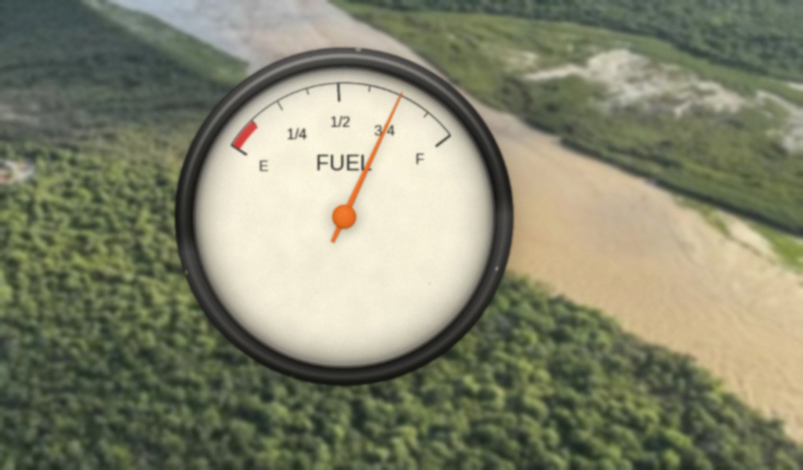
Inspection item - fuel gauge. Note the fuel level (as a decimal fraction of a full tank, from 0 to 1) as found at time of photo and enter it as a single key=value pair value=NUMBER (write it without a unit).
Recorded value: value=0.75
